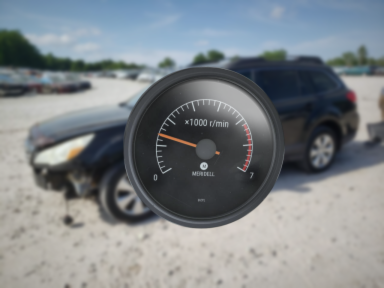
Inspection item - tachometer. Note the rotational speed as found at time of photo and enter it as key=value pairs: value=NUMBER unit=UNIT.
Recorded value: value=1400 unit=rpm
